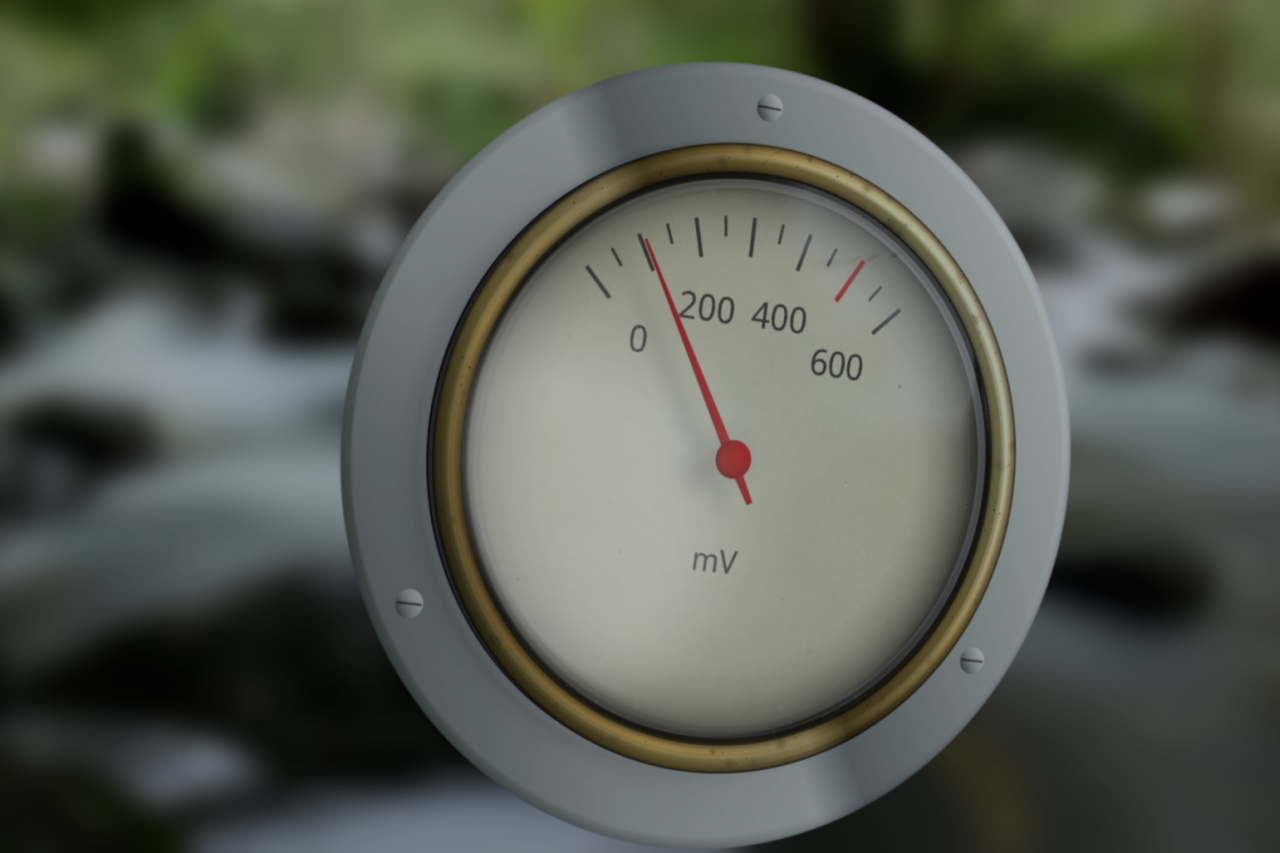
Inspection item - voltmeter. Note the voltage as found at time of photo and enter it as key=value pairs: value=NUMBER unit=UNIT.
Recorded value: value=100 unit=mV
